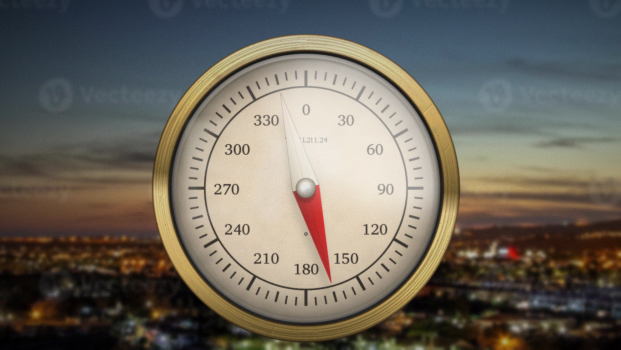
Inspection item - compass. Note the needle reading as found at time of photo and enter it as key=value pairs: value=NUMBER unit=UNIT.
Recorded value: value=165 unit=°
